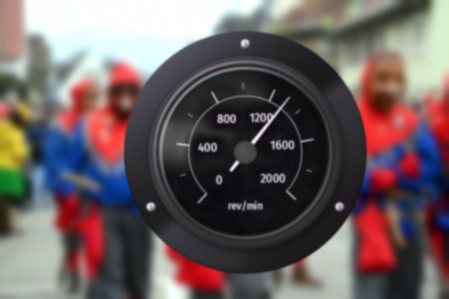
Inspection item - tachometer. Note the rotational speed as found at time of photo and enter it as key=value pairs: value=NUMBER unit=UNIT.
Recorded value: value=1300 unit=rpm
